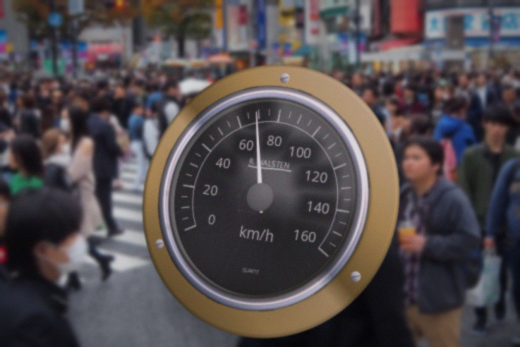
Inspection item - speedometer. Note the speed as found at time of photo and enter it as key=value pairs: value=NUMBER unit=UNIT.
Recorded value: value=70 unit=km/h
